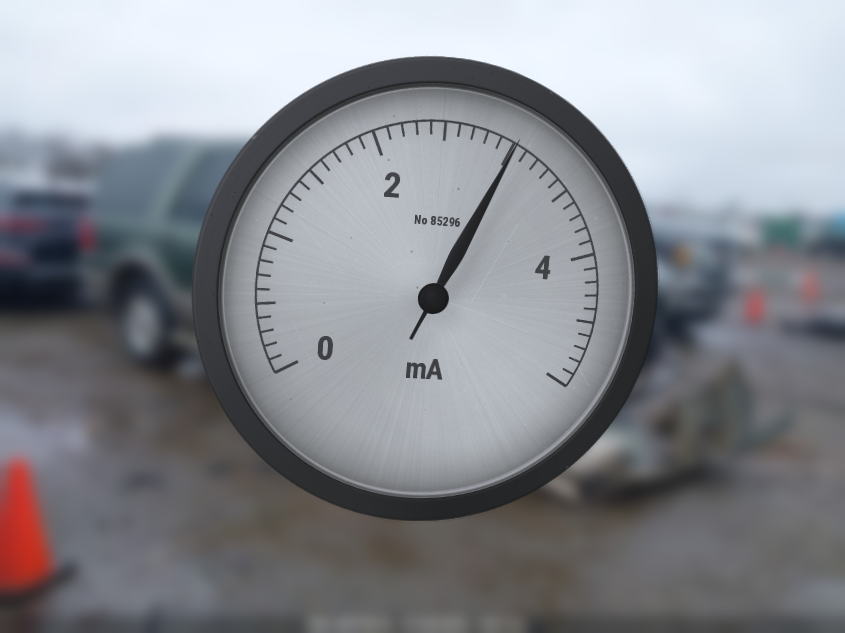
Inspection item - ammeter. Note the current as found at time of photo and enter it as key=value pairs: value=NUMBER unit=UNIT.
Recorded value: value=3 unit=mA
